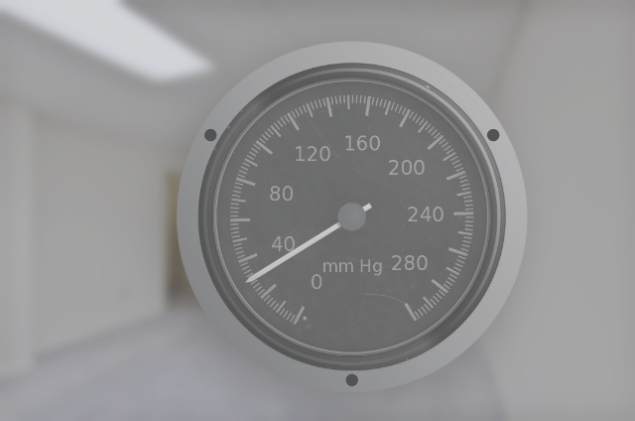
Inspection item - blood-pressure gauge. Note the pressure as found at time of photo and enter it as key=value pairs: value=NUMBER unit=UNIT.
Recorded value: value=30 unit=mmHg
